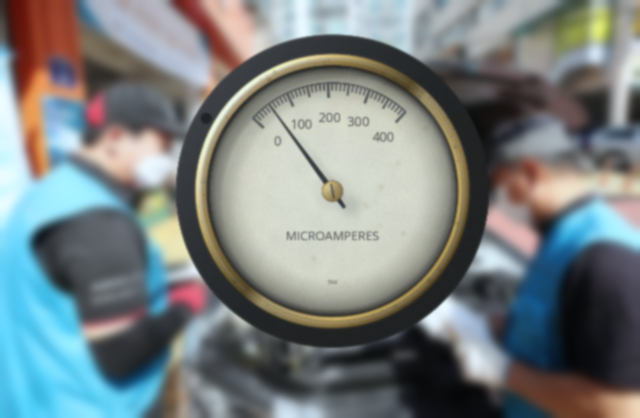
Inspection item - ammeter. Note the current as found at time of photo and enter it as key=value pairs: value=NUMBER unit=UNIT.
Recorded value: value=50 unit=µA
